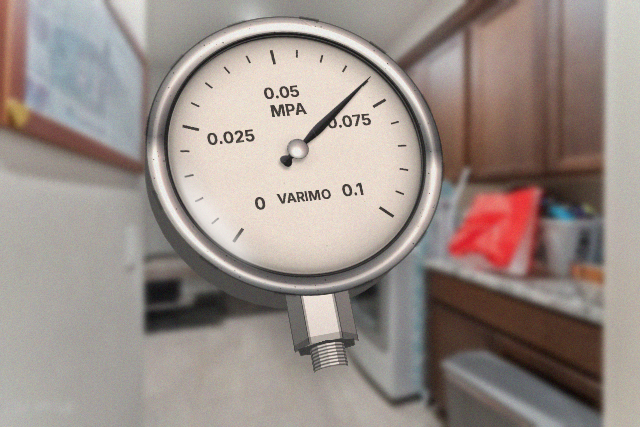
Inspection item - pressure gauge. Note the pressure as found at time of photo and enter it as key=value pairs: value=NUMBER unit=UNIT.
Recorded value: value=0.07 unit=MPa
